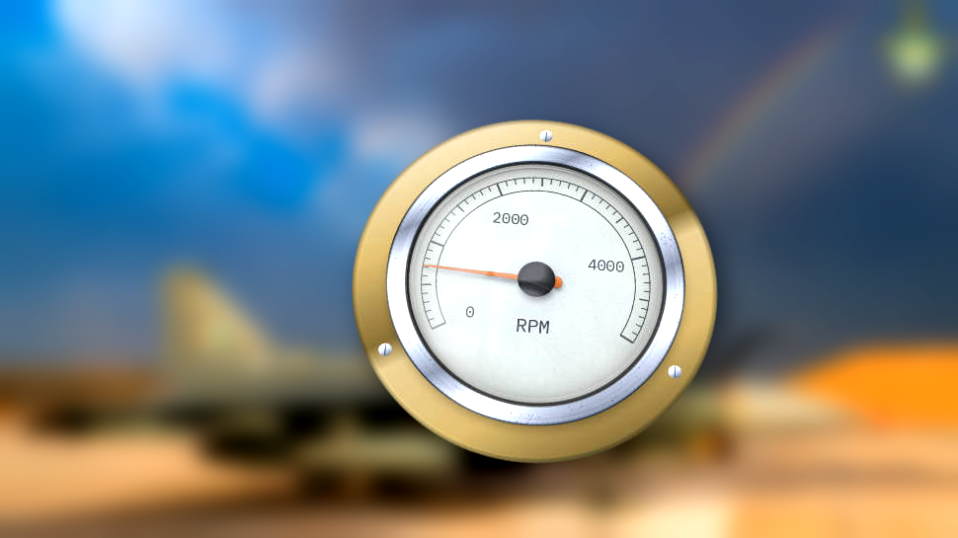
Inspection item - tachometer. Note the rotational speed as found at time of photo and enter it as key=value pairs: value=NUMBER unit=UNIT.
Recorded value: value=700 unit=rpm
